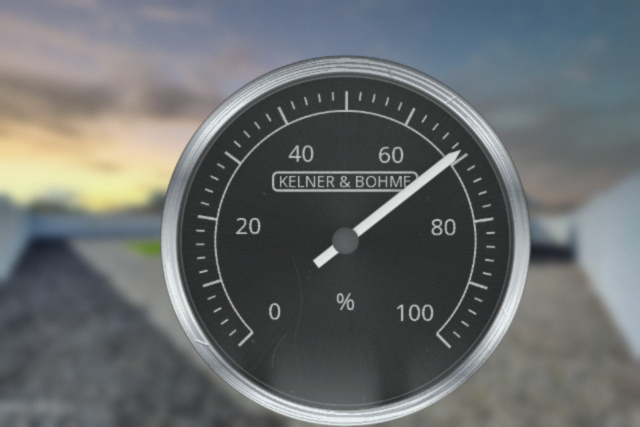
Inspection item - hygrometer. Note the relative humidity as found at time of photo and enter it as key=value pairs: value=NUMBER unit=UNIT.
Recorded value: value=69 unit=%
